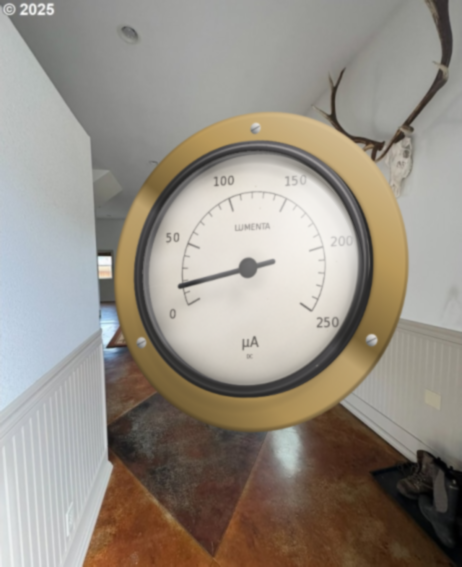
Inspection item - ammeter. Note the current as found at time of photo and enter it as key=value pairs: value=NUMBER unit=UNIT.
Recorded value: value=15 unit=µA
